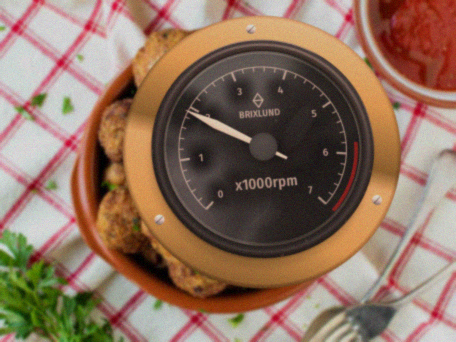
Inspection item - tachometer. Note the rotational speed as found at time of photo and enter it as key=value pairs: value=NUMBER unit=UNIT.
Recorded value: value=1900 unit=rpm
